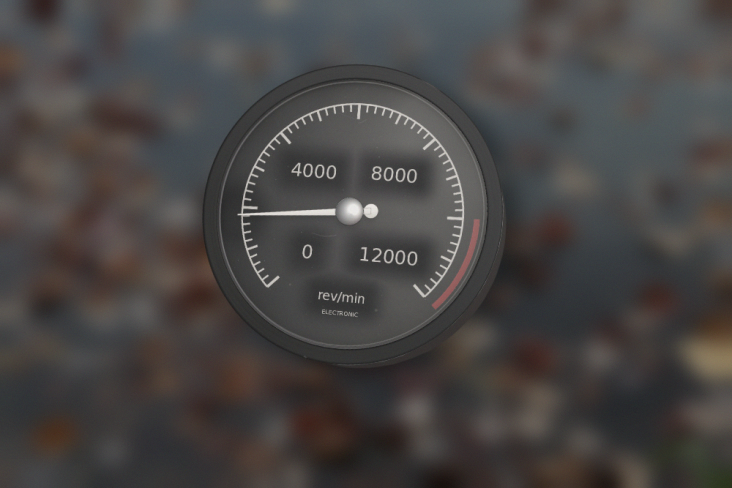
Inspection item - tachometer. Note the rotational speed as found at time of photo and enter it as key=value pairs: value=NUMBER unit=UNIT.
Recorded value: value=1800 unit=rpm
